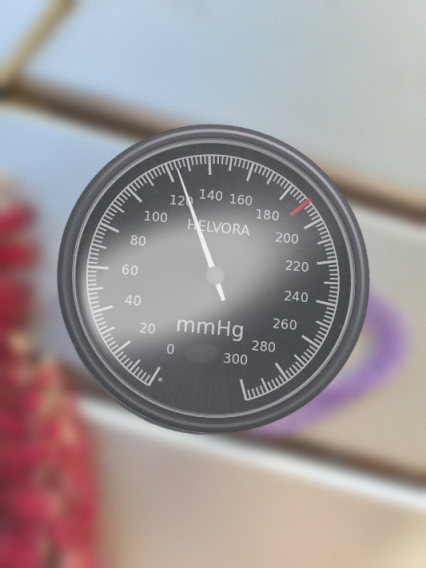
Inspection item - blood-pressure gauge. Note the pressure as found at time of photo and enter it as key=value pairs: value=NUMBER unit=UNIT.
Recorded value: value=124 unit=mmHg
